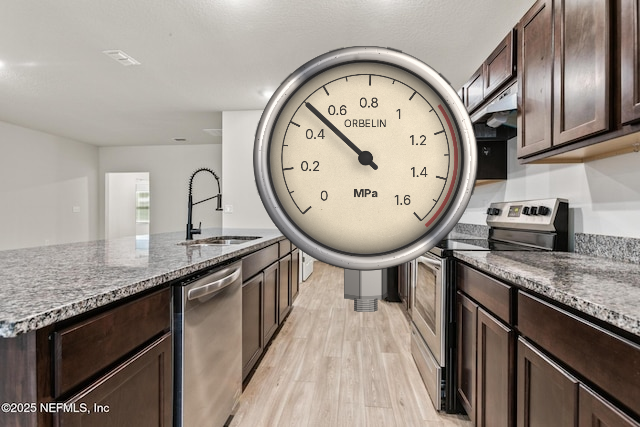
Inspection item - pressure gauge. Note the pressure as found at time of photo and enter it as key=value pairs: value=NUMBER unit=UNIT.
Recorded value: value=0.5 unit=MPa
